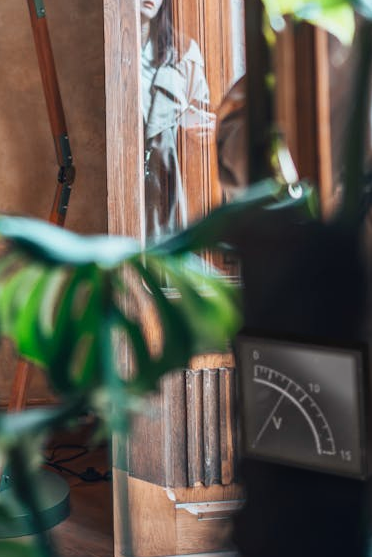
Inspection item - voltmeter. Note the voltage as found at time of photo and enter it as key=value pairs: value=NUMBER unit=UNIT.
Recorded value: value=8 unit=V
